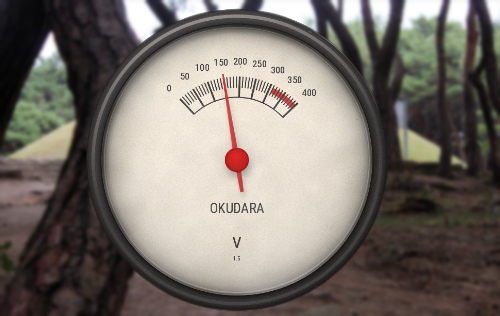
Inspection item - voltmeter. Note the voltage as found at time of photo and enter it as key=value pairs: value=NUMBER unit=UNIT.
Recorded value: value=150 unit=V
